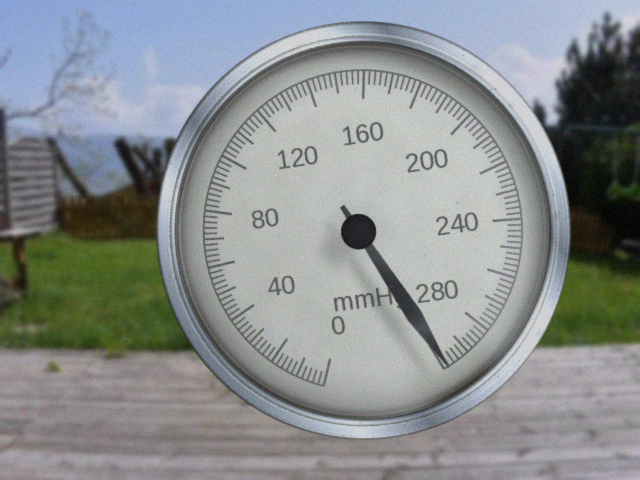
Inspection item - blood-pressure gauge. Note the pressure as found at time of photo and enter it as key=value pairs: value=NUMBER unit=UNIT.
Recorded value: value=298 unit=mmHg
